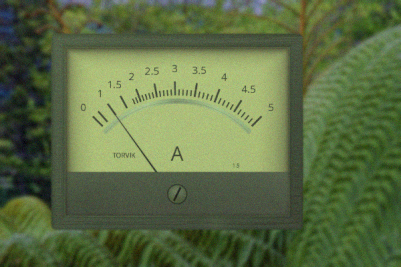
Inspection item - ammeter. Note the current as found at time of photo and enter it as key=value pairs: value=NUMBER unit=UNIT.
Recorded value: value=1 unit=A
